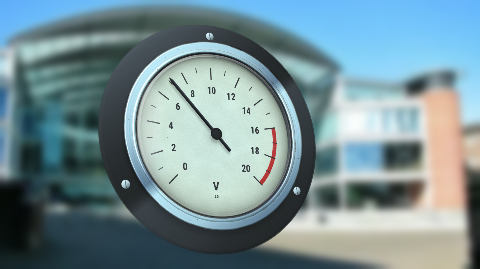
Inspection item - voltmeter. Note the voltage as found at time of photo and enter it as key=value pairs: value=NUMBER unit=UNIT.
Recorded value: value=7 unit=V
